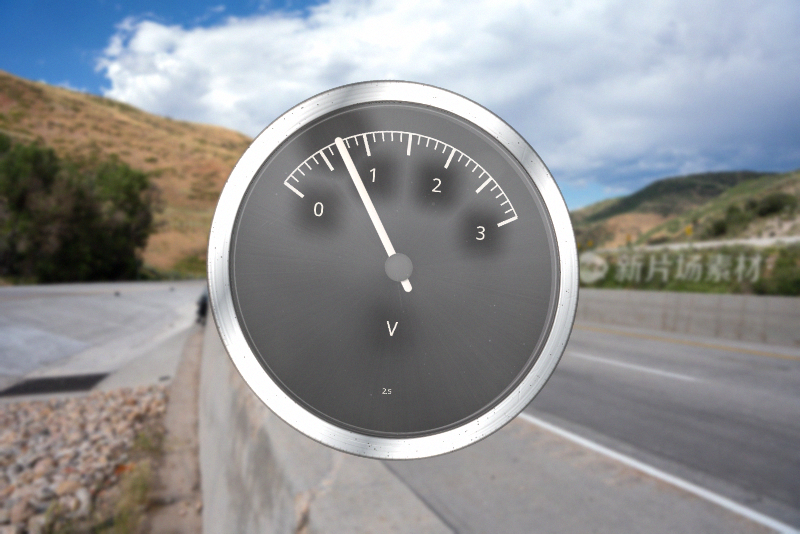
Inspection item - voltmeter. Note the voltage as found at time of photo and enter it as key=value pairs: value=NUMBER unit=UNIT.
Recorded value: value=0.7 unit=V
